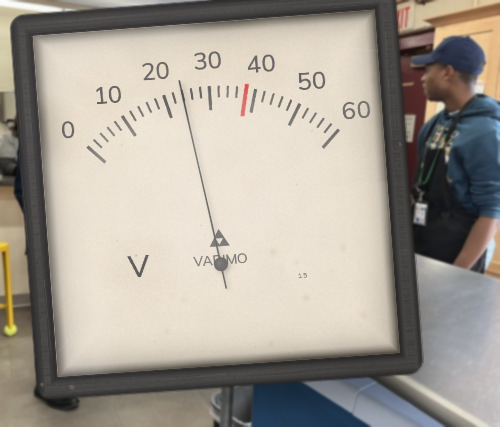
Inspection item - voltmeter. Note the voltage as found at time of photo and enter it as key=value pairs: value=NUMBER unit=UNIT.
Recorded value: value=24 unit=V
